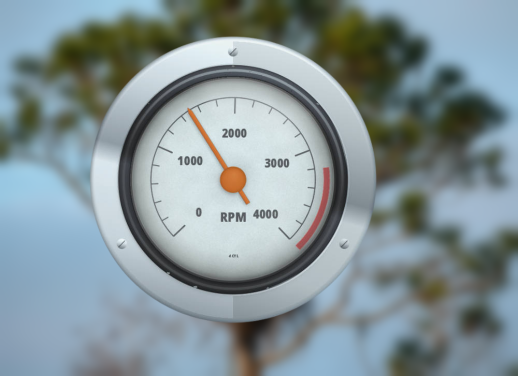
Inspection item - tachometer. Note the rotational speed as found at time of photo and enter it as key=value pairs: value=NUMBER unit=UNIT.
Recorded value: value=1500 unit=rpm
